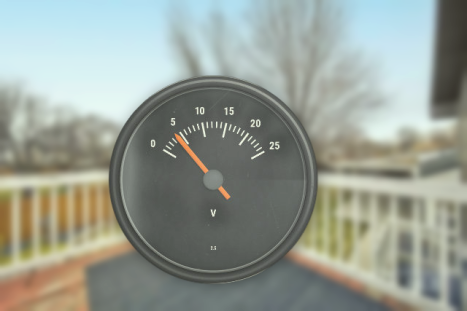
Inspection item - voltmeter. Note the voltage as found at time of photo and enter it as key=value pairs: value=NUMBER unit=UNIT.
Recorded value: value=4 unit=V
